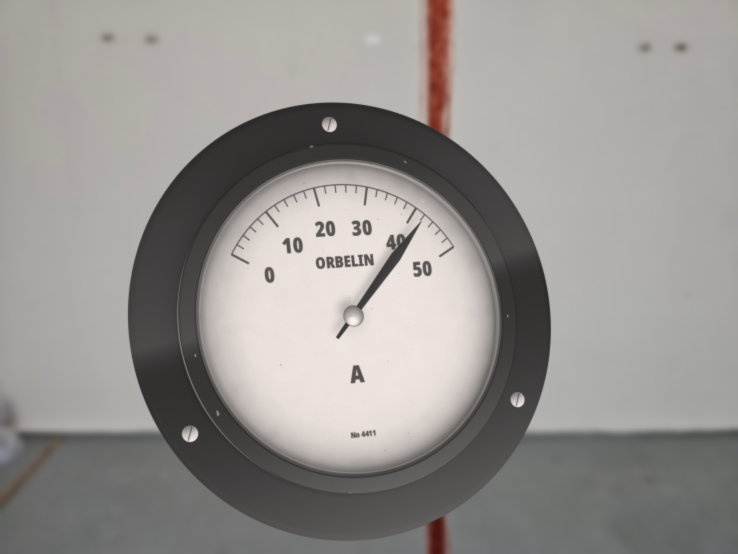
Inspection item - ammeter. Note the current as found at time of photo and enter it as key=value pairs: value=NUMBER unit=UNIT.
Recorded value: value=42 unit=A
